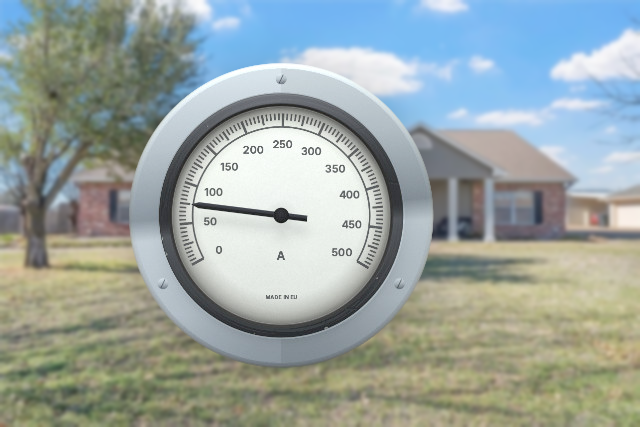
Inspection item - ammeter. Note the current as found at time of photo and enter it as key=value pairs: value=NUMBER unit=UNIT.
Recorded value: value=75 unit=A
